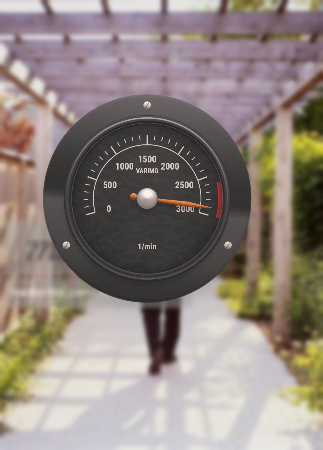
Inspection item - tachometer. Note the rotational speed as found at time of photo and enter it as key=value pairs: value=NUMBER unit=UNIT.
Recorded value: value=2900 unit=rpm
